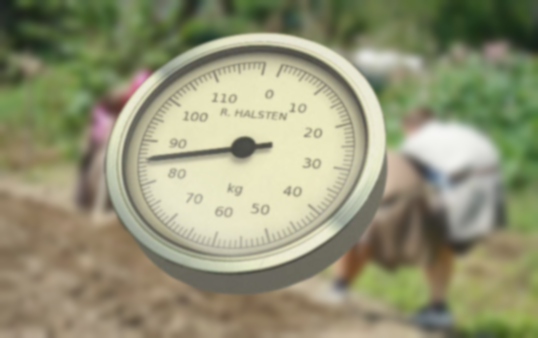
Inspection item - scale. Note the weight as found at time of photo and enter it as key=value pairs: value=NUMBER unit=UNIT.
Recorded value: value=85 unit=kg
